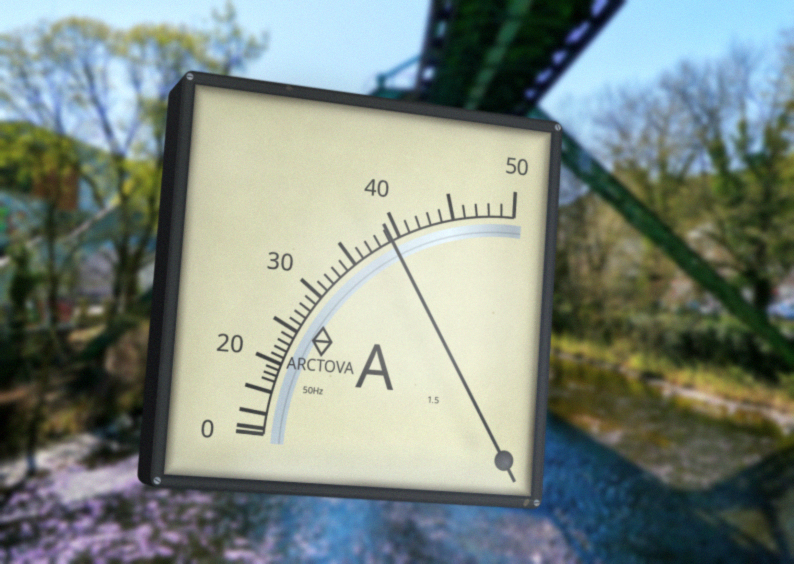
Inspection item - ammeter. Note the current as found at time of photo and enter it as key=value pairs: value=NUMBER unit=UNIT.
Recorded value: value=39 unit=A
